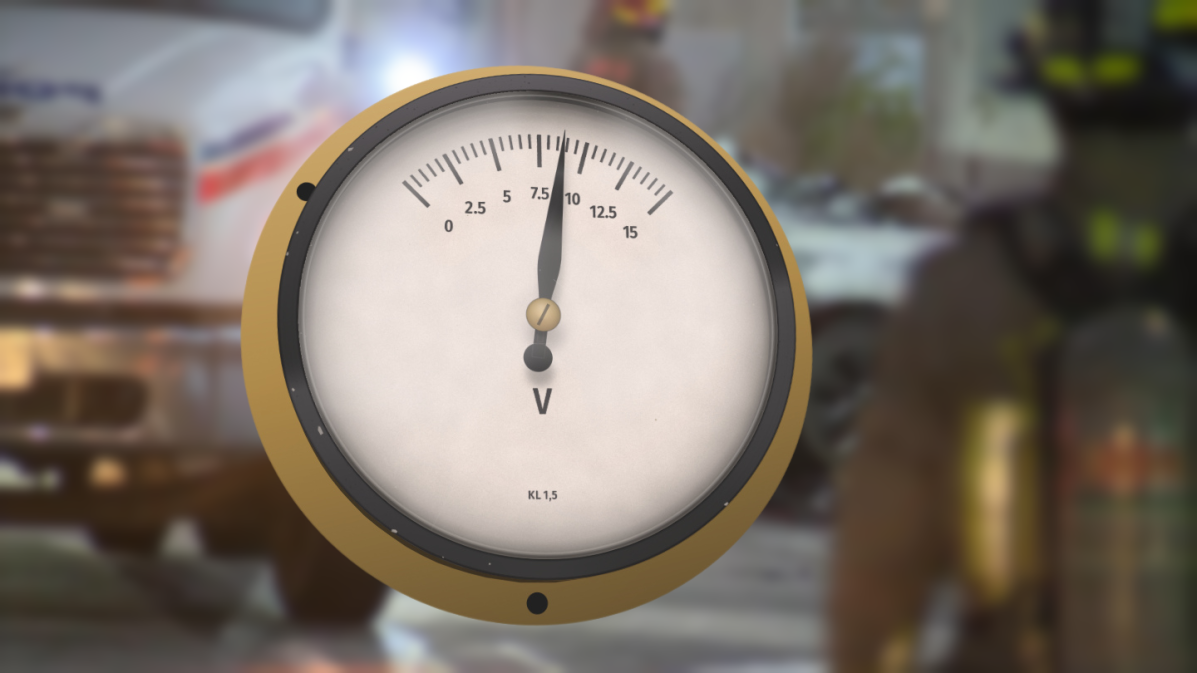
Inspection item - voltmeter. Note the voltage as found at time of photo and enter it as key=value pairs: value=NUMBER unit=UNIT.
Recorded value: value=8.75 unit=V
